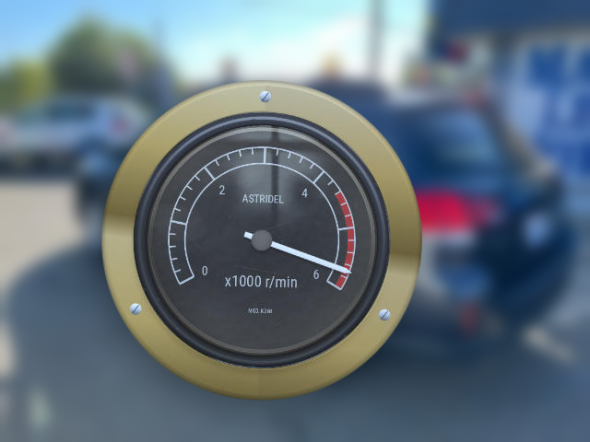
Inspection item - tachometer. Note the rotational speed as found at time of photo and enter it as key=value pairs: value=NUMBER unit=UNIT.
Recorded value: value=5700 unit=rpm
